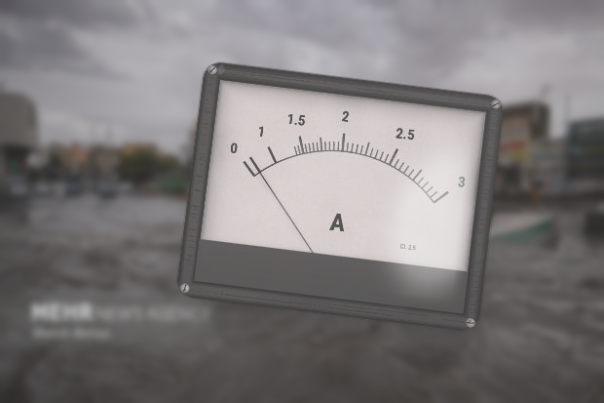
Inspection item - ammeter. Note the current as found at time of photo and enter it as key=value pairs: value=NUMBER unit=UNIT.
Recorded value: value=0.5 unit=A
